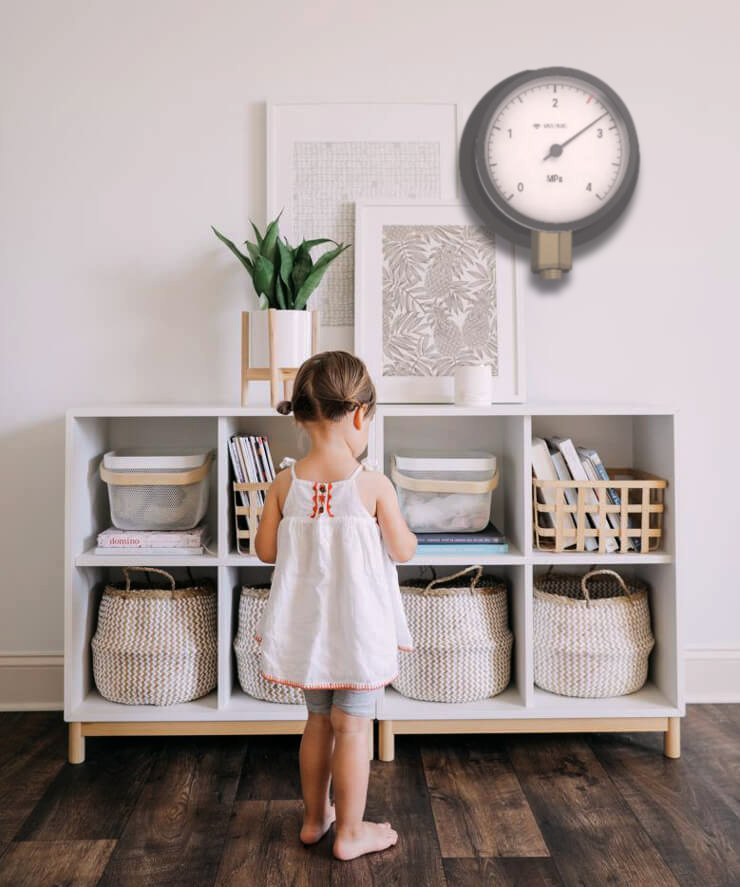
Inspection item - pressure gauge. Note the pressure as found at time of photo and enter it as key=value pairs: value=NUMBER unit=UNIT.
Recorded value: value=2.8 unit=MPa
